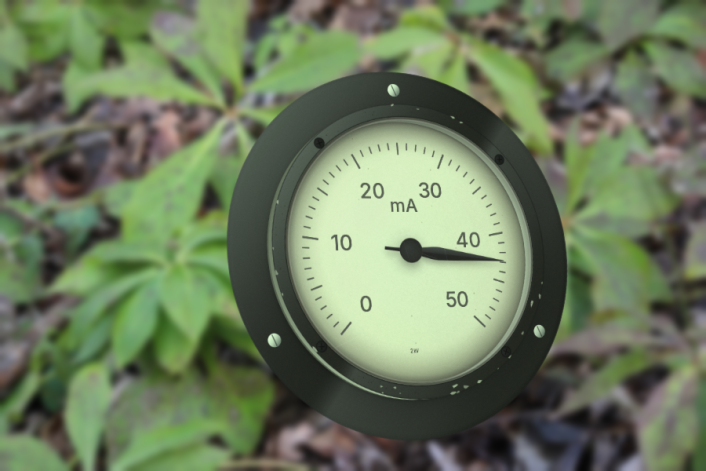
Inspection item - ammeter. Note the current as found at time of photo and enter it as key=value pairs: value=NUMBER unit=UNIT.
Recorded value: value=43 unit=mA
